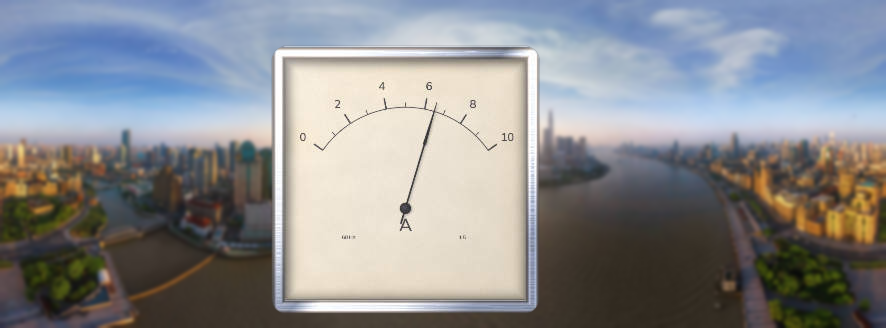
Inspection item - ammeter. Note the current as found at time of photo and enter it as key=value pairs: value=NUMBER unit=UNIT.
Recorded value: value=6.5 unit=A
